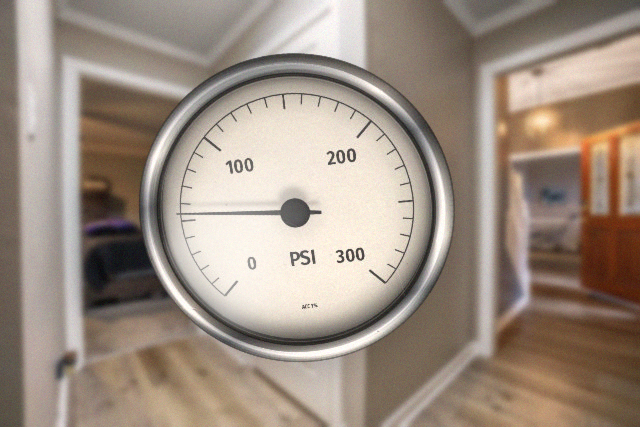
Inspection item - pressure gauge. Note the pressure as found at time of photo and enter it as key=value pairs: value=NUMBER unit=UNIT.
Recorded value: value=55 unit=psi
